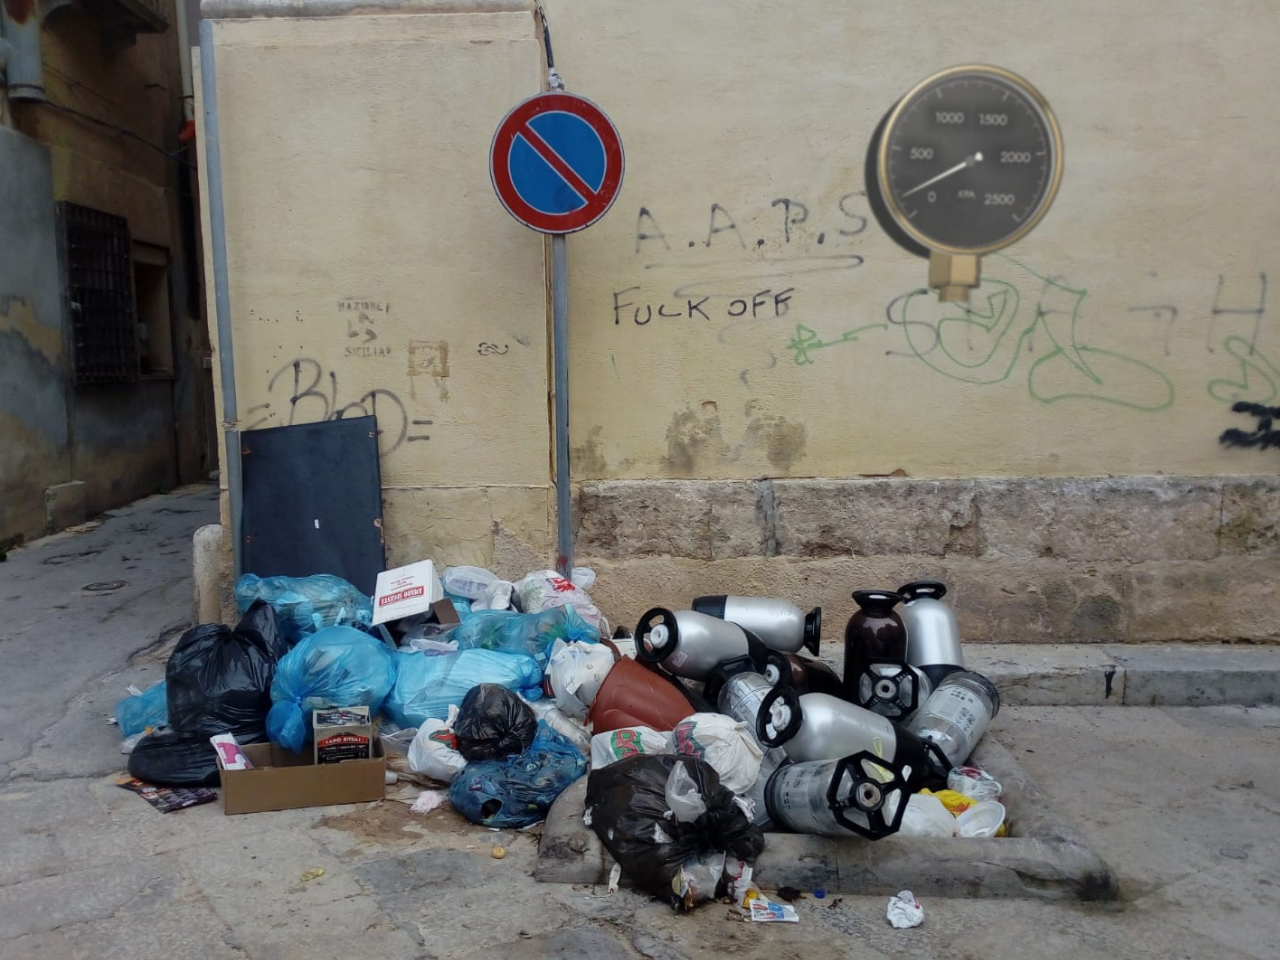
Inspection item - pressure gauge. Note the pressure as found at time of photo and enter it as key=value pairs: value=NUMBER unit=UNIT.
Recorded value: value=150 unit=kPa
